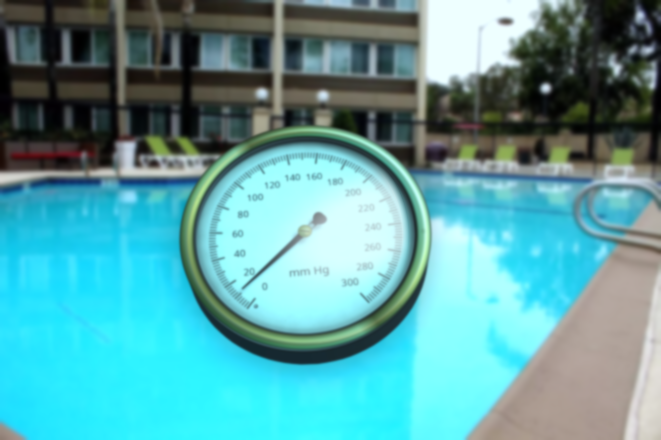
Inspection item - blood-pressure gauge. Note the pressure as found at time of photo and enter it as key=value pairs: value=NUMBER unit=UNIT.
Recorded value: value=10 unit=mmHg
